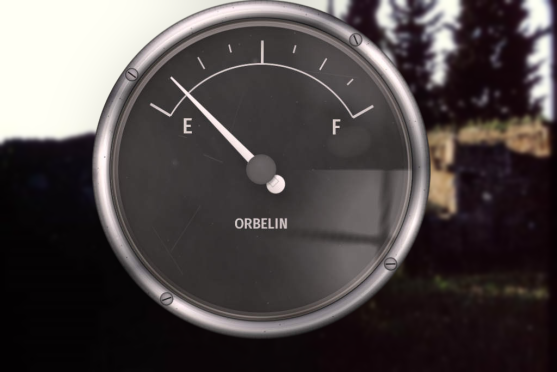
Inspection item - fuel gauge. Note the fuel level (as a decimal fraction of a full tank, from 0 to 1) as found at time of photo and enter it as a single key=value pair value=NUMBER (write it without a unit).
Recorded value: value=0.125
